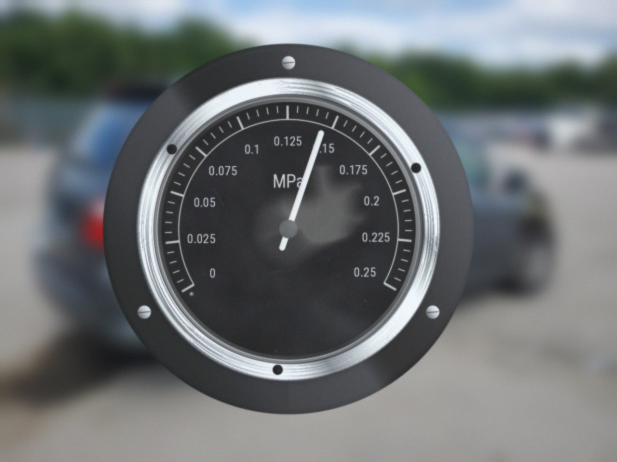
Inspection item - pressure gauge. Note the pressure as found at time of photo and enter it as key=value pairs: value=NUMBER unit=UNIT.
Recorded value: value=0.145 unit=MPa
